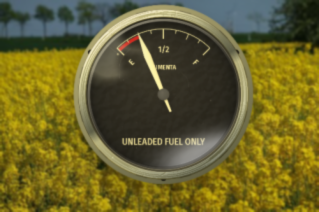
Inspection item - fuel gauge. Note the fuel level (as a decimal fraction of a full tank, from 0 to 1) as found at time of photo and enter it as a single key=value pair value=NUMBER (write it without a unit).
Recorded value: value=0.25
